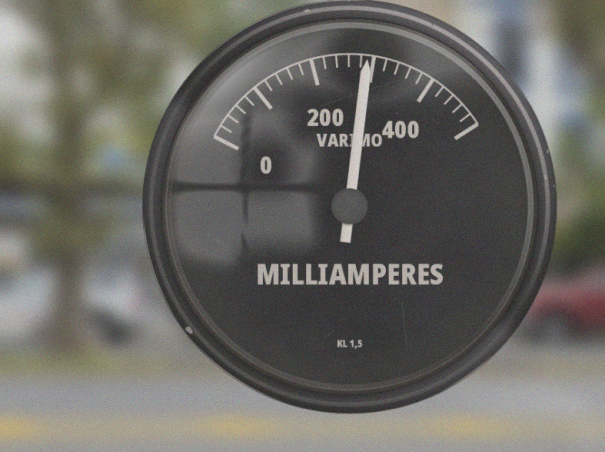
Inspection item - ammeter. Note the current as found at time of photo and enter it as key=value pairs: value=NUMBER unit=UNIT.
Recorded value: value=290 unit=mA
